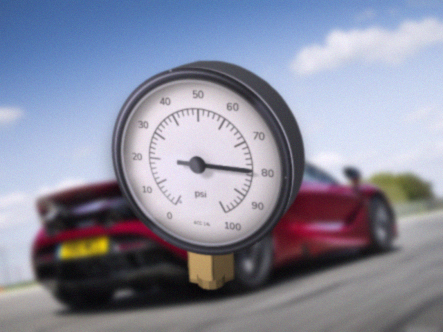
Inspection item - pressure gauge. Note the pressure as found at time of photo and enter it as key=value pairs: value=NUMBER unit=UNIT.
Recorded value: value=80 unit=psi
